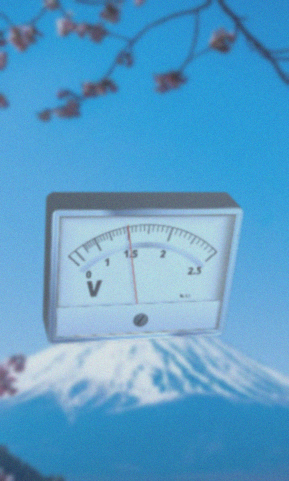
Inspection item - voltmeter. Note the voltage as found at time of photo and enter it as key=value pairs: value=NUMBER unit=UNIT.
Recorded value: value=1.5 unit=V
